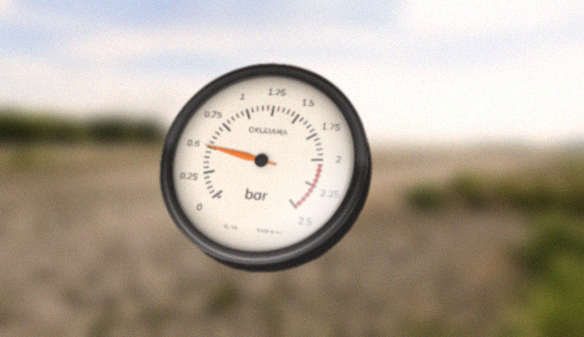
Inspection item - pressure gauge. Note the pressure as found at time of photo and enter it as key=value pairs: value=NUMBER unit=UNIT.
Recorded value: value=0.5 unit=bar
